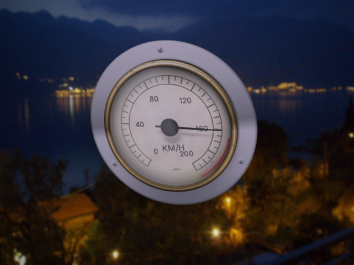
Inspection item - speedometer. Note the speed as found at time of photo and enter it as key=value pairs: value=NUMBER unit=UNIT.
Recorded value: value=160 unit=km/h
